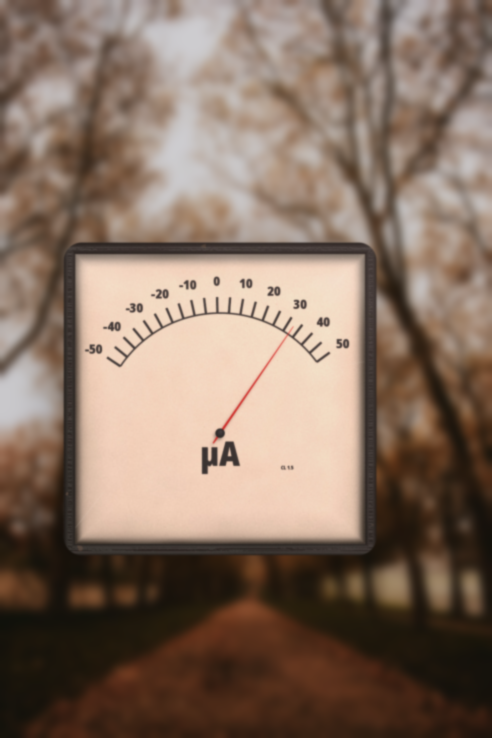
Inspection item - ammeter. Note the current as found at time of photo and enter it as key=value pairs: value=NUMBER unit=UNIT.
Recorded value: value=32.5 unit=µA
